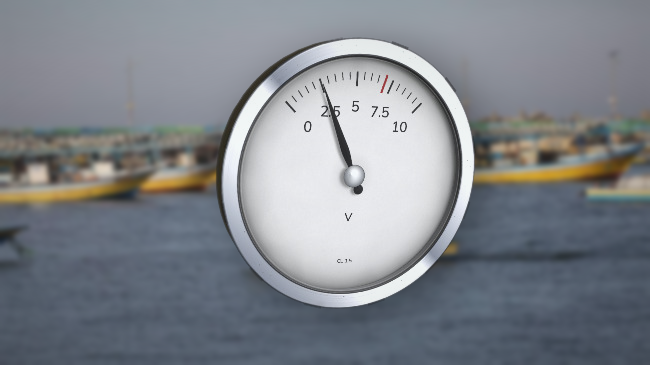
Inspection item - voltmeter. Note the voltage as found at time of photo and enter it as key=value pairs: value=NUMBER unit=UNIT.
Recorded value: value=2.5 unit=V
